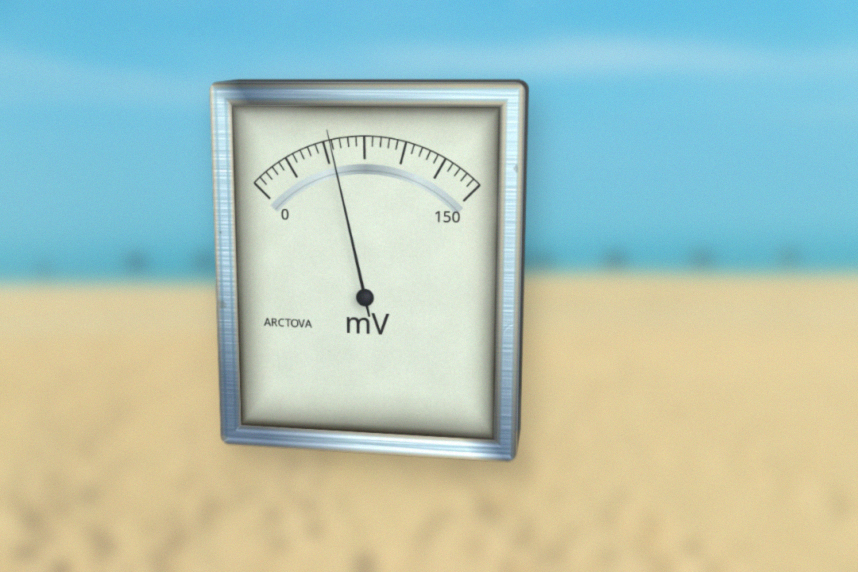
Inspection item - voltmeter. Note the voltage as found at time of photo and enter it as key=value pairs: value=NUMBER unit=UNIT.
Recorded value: value=55 unit=mV
